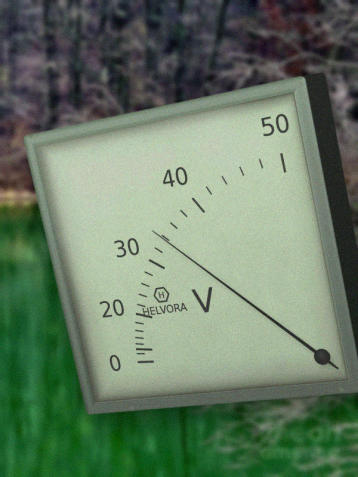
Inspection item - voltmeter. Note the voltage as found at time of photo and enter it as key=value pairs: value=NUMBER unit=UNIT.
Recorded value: value=34 unit=V
